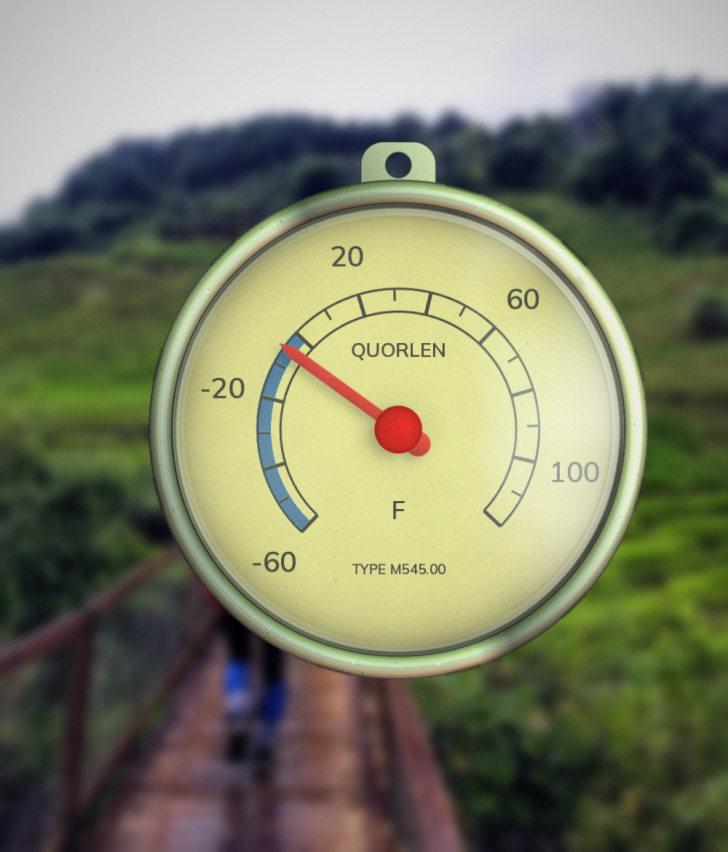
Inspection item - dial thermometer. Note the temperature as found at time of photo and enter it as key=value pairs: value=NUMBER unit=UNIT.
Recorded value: value=-5 unit=°F
